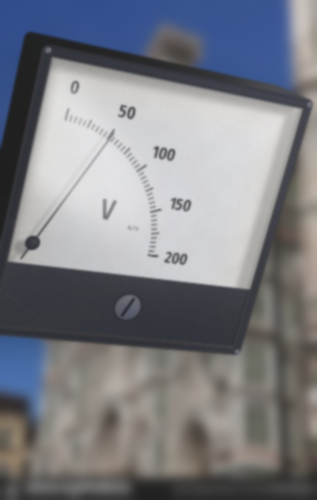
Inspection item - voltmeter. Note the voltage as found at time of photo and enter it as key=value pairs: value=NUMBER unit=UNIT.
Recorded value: value=50 unit=V
